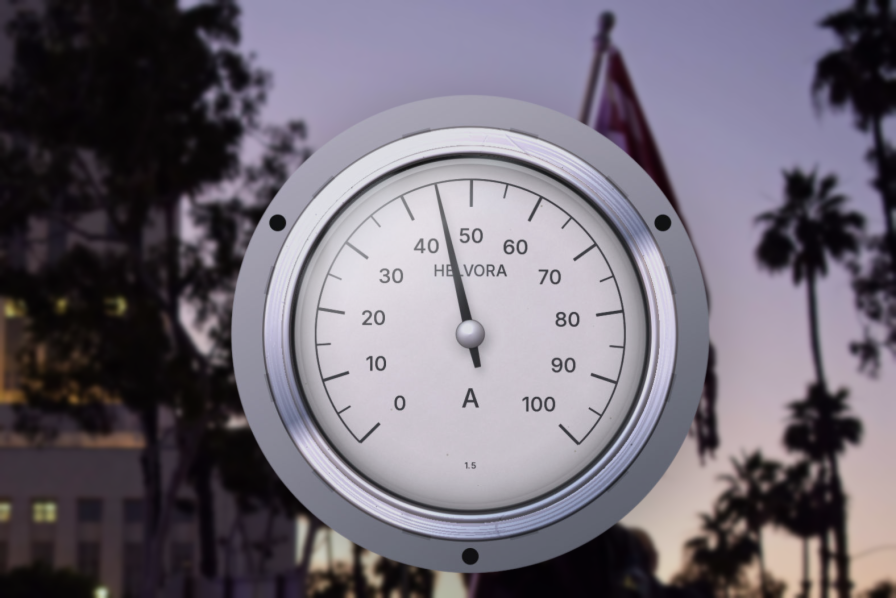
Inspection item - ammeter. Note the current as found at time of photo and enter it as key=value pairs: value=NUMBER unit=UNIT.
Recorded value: value=45 unit=A
